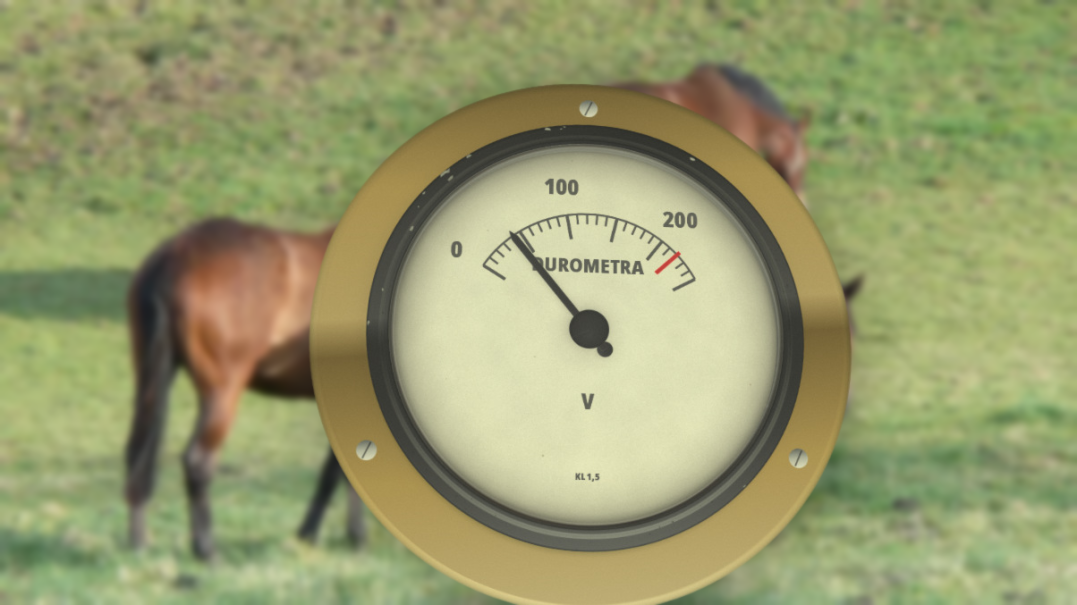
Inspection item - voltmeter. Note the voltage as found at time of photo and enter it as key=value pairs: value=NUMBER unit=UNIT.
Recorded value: value=40 unit=V
